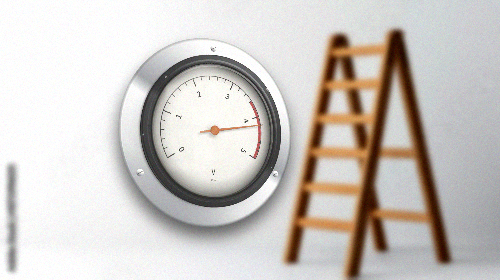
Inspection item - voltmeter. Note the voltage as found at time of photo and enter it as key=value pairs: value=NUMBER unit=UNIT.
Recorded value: value=4.2 unit=V
